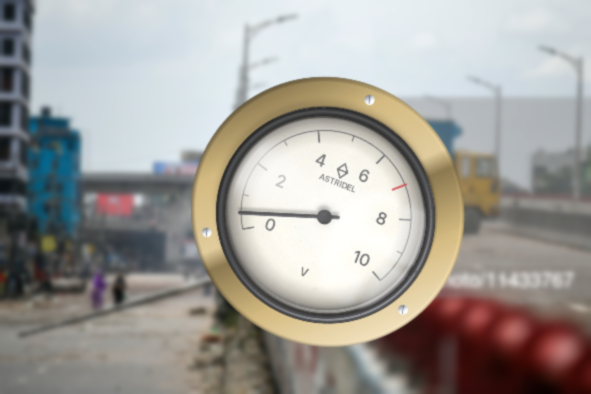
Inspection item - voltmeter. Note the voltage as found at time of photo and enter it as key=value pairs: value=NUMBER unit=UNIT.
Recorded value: value=0.5 unit=V
